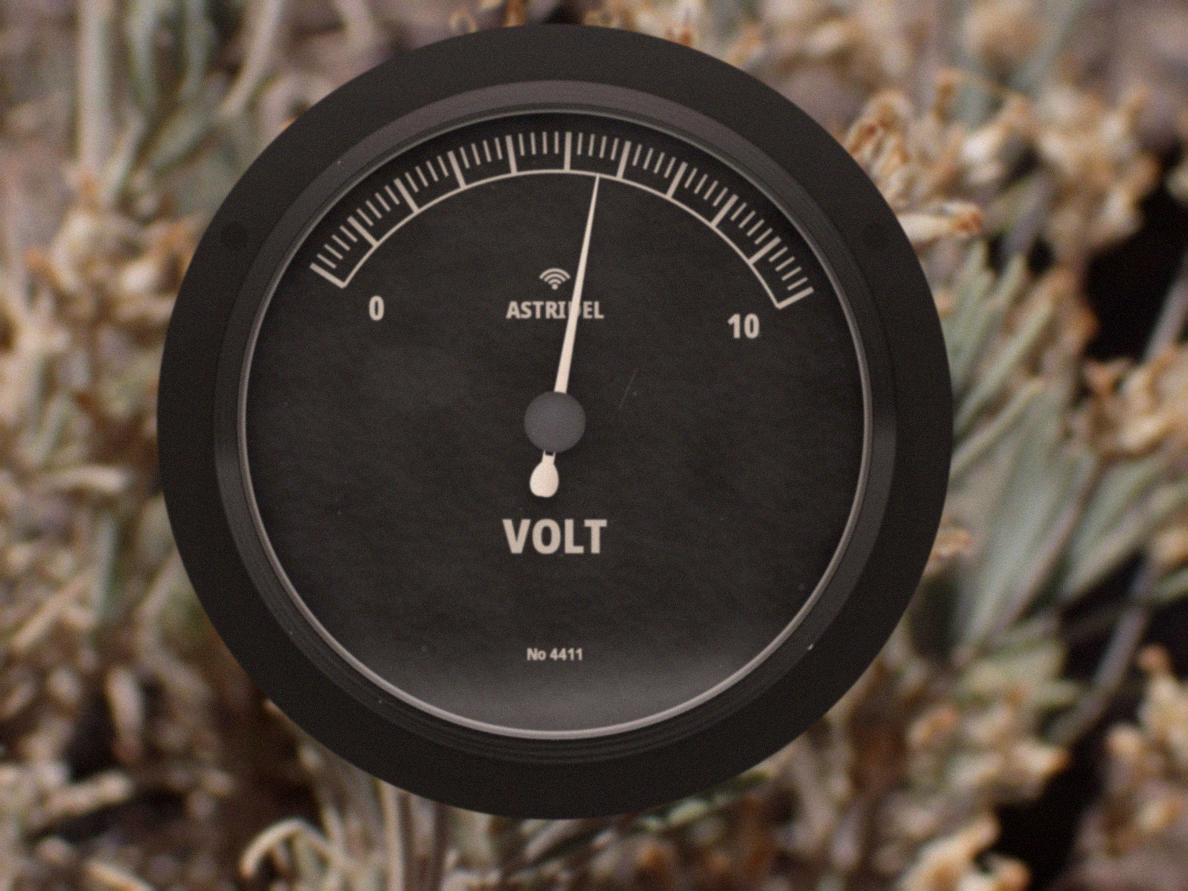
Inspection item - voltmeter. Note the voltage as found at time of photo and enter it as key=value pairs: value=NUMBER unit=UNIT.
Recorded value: value=5.6 unit=V
